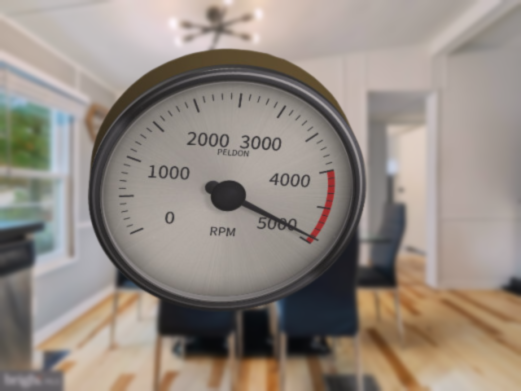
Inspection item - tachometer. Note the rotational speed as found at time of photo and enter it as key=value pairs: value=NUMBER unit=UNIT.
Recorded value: value=4900 unit=rpm
